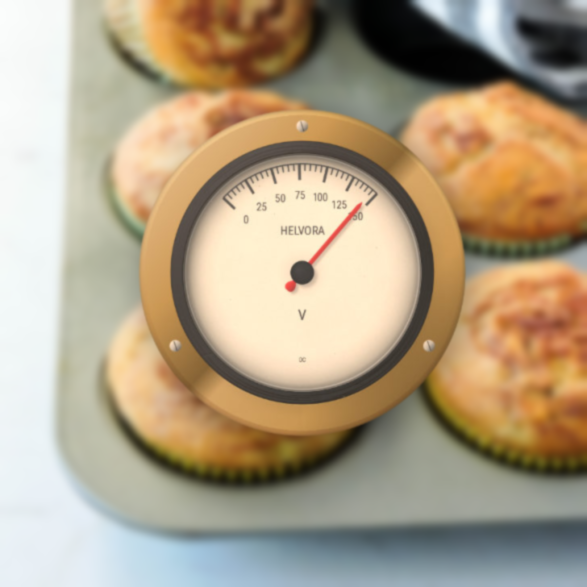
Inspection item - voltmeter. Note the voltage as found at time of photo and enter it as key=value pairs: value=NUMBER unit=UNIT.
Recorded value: value=145 unit=V
